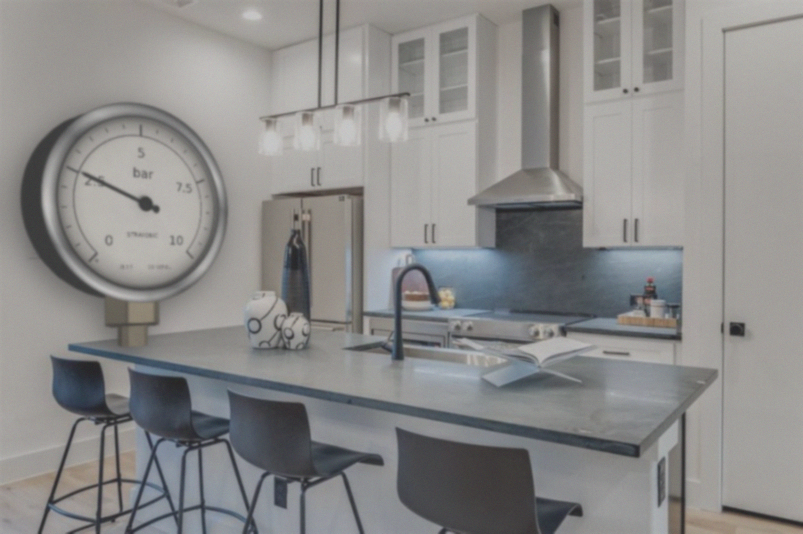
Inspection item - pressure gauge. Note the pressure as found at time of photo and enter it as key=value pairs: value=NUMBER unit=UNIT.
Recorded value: value=2.5 unit=bar
